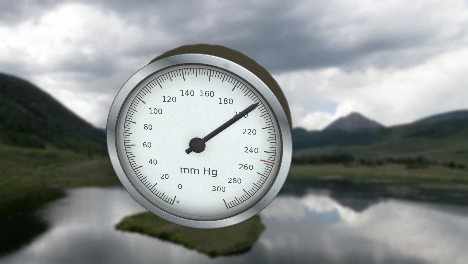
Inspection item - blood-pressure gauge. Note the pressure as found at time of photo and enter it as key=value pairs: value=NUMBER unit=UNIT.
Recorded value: value=200 unit=mmHg
